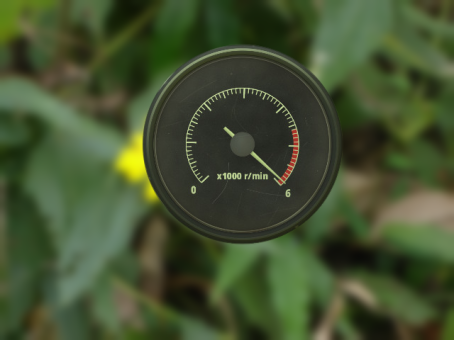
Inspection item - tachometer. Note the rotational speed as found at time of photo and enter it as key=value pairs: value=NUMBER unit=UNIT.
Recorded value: value=5900 unit=rpm
